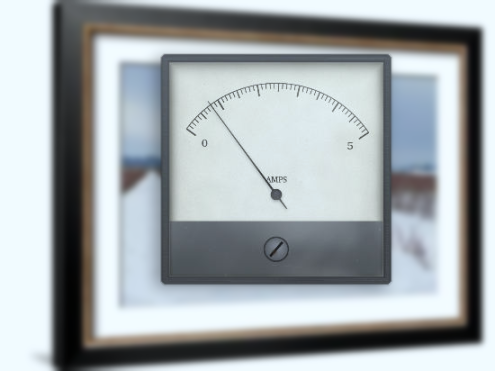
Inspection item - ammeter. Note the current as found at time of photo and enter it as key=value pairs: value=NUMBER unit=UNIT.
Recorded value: value=0.8 unit=A
